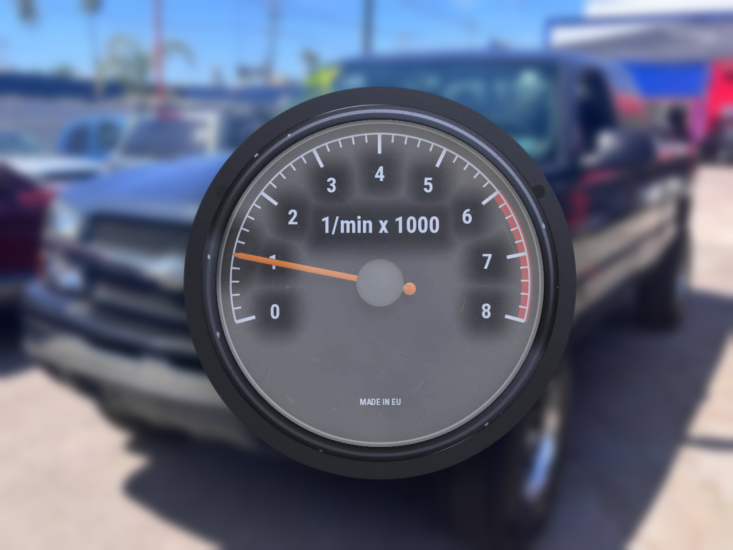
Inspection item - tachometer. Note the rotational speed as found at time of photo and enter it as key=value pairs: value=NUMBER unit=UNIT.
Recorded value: value=1000 unit=rpm
